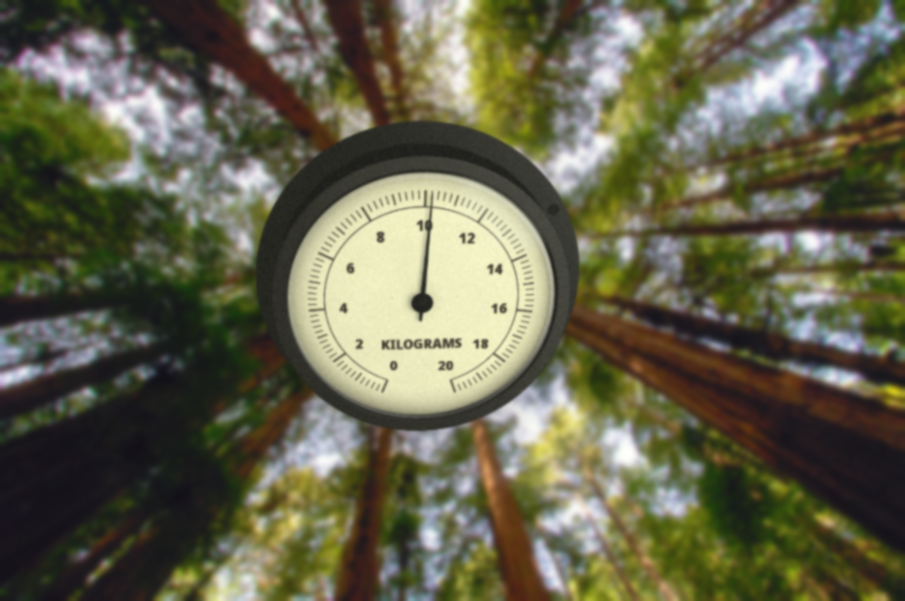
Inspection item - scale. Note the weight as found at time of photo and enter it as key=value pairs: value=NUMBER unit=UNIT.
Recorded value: value=10.2 unit=kg
